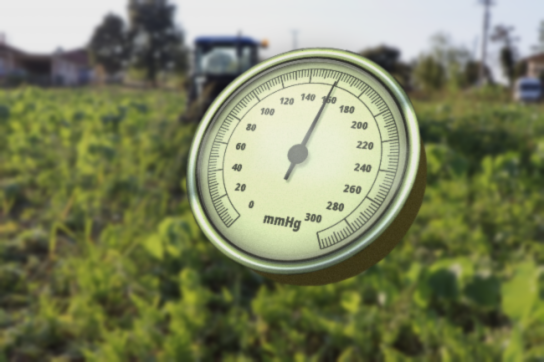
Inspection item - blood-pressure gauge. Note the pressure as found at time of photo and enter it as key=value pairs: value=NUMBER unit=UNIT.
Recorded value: value=160 unit=mmHg
